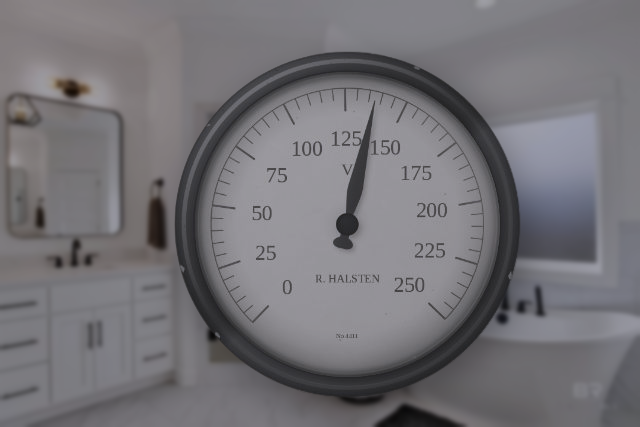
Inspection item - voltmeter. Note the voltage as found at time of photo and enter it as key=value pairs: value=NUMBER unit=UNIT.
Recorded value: value=137.5 unit=V
